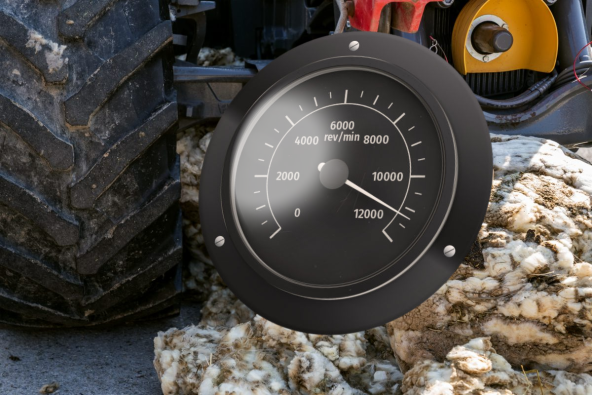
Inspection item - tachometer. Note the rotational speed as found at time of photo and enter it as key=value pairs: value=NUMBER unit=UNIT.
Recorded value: value=11250 unit=rpm
